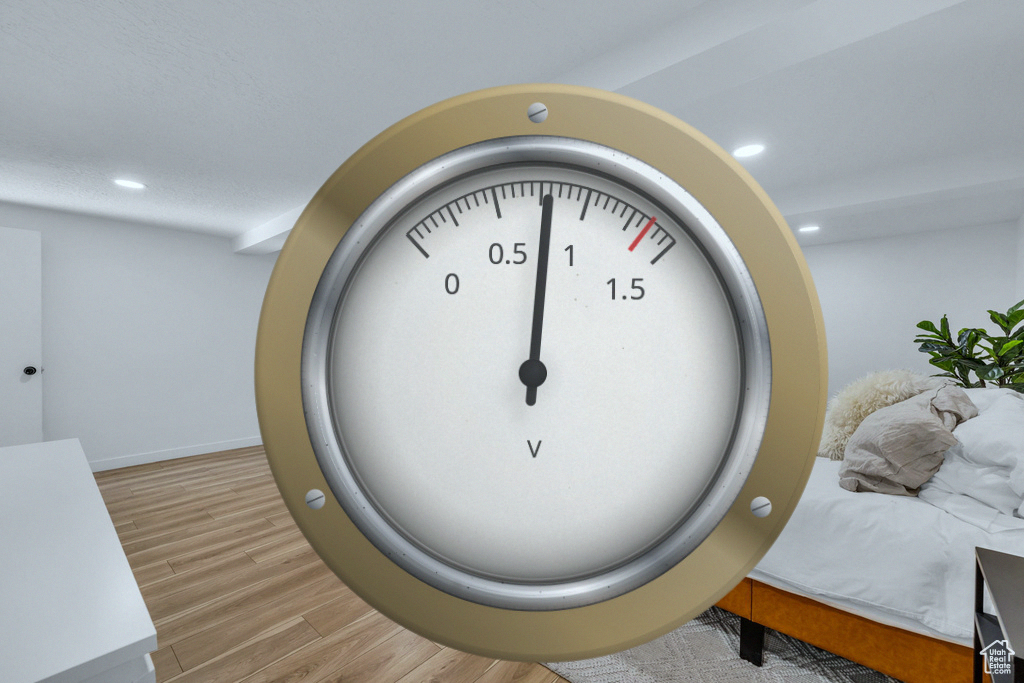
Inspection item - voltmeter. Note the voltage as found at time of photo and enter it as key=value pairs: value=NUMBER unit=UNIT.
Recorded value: value=0.8 unit=V
